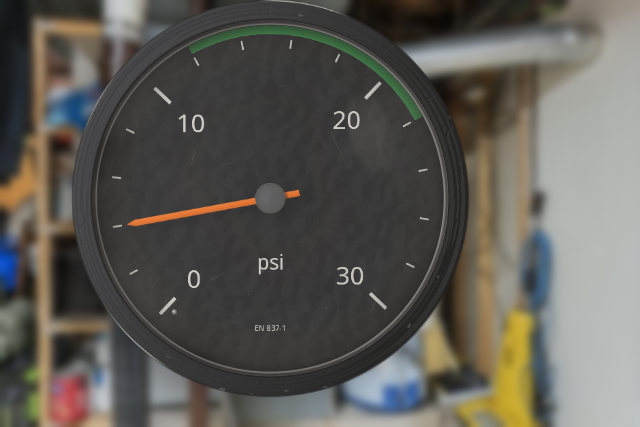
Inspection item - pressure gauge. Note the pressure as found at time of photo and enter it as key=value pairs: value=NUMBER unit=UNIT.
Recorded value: value=4 unit=psi
